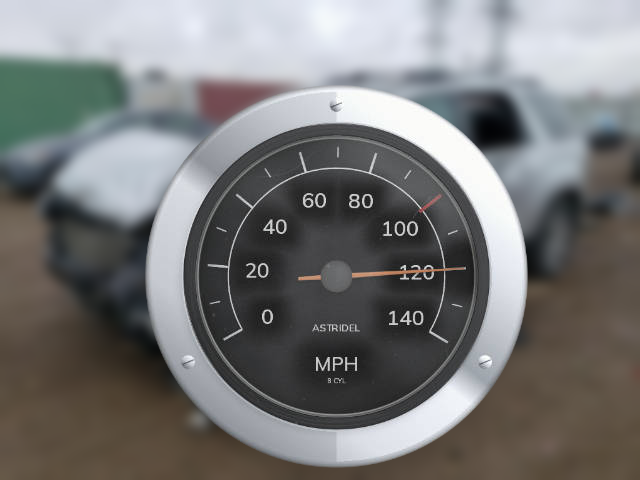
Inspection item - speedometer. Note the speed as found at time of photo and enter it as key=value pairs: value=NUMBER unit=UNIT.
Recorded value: value=120 unit=mph
